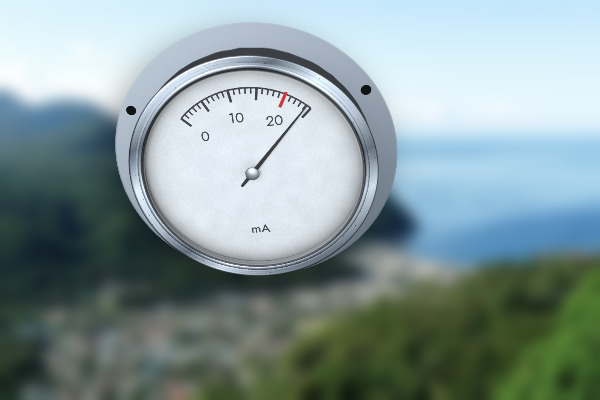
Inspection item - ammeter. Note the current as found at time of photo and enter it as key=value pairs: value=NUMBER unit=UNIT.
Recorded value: value=24 unit=mA
